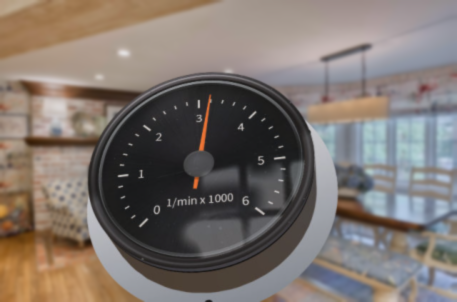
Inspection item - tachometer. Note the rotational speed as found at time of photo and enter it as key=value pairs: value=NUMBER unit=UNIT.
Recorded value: value=3200 unit=rpm
